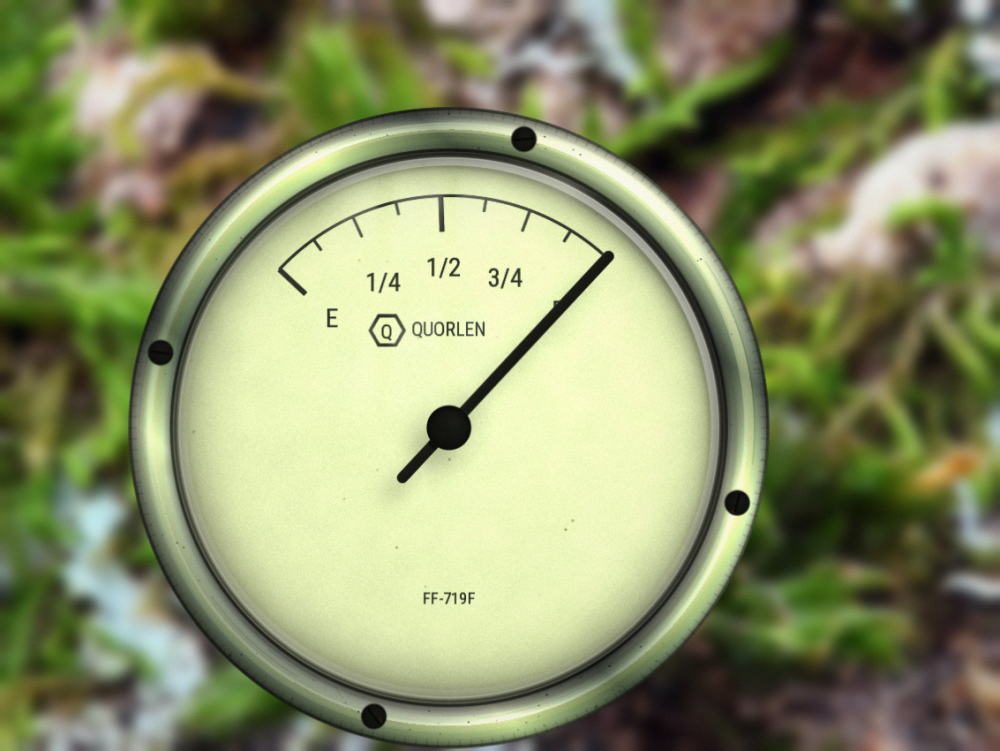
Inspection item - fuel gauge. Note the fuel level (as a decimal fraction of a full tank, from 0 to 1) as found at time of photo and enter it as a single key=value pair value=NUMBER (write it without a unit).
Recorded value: value=1
